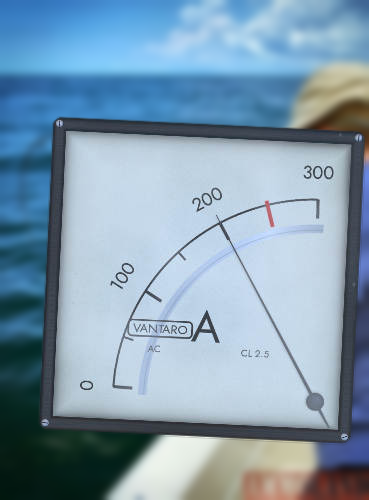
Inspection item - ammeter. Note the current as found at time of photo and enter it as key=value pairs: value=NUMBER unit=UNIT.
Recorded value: value=200 unit=A
